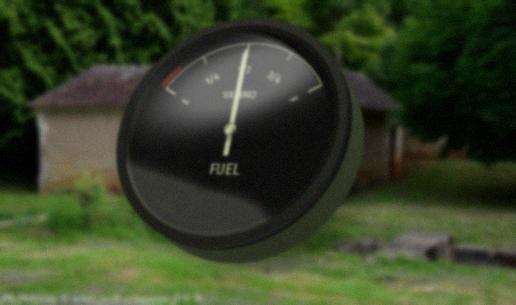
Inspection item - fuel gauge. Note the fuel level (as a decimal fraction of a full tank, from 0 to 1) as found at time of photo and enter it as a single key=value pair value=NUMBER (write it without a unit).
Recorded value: value=0.5
